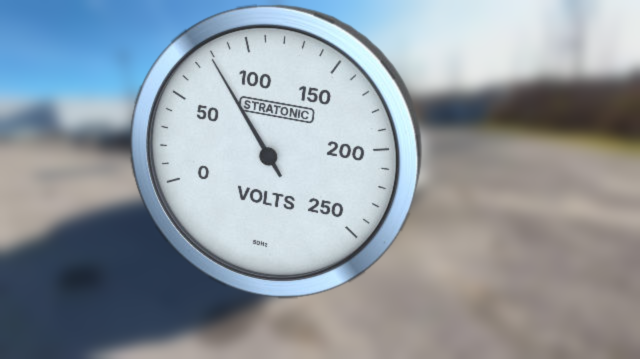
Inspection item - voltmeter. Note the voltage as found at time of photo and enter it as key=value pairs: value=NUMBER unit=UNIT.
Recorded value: value=80 unit=V
